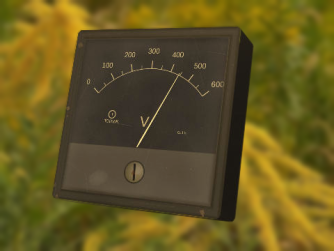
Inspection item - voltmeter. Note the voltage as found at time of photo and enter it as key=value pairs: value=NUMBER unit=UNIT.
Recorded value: value=450 unit=V
